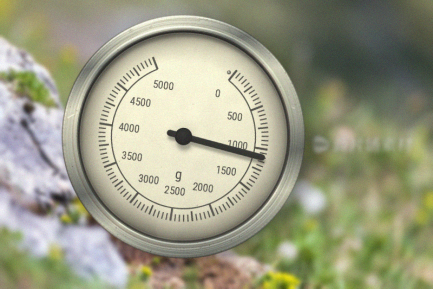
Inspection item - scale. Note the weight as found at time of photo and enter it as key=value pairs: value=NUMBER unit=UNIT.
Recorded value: value=1100 unit=g
